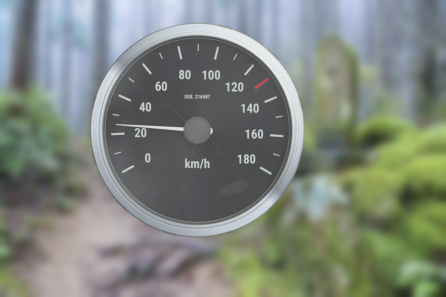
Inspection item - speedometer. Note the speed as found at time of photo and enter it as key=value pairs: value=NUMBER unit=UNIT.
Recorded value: value=25 unit=km/h
